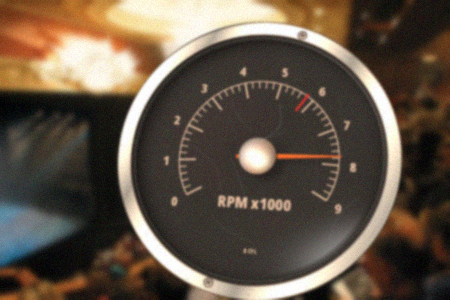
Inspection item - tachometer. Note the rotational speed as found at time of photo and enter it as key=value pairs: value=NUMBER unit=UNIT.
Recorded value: value=7800 unit=rpm
